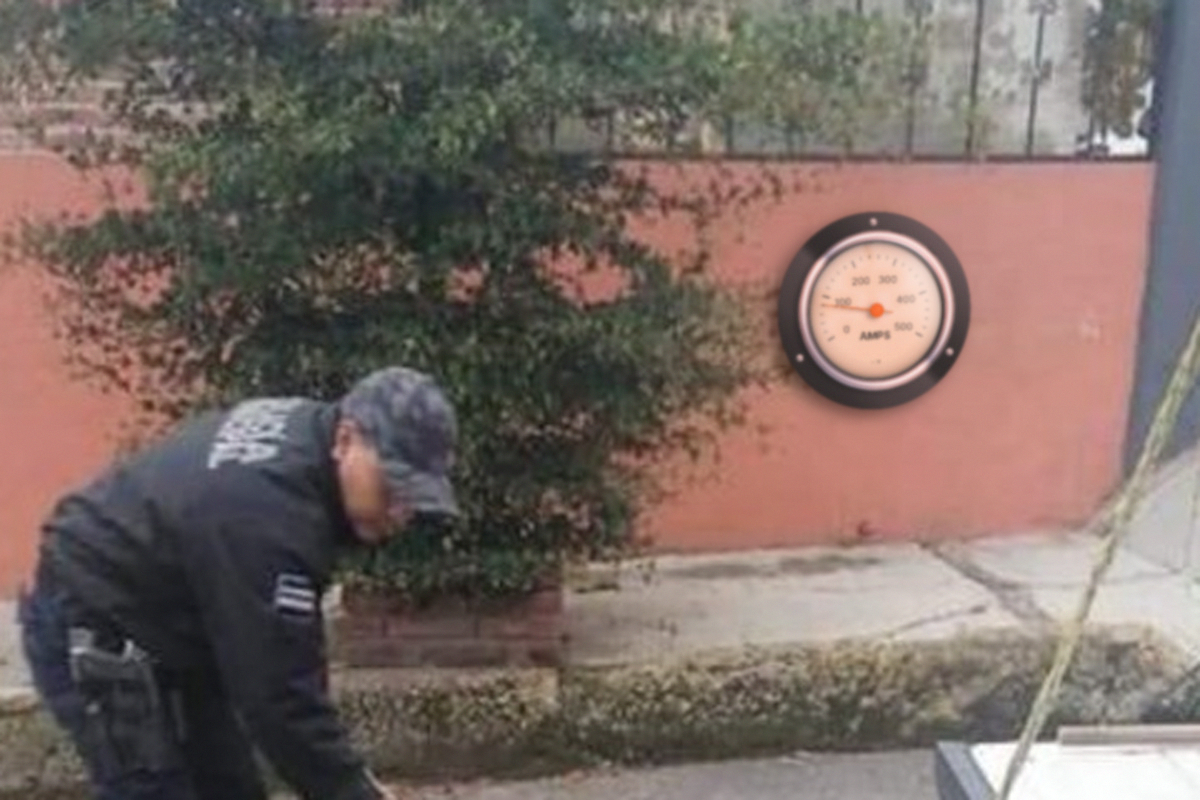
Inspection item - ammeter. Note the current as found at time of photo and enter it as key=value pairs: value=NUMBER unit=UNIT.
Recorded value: value=80 unit=A
